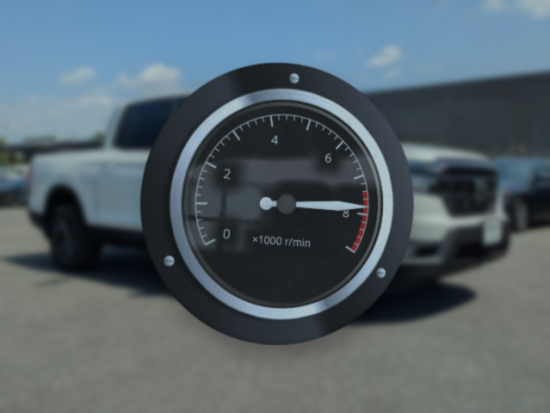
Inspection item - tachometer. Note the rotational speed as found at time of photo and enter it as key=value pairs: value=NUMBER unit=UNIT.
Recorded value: value=7800 unit=rpm
